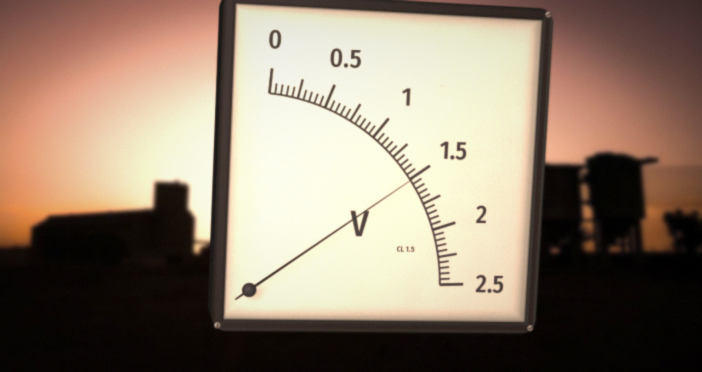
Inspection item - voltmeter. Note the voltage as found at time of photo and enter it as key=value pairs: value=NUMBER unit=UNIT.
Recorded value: value=1.5 unit=V
